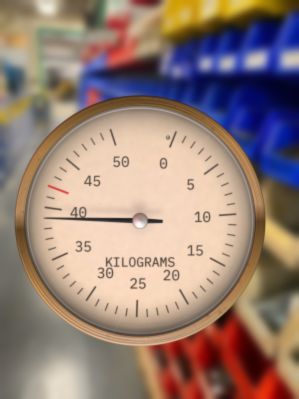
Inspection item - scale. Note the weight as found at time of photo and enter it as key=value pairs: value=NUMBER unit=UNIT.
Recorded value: value=39 unit=kg
